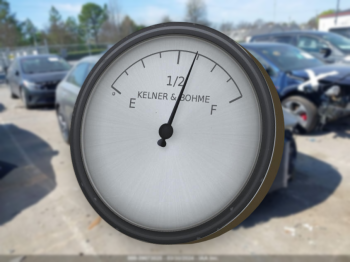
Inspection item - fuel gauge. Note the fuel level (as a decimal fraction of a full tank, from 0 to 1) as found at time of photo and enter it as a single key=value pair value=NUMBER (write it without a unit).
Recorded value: value=0.625
